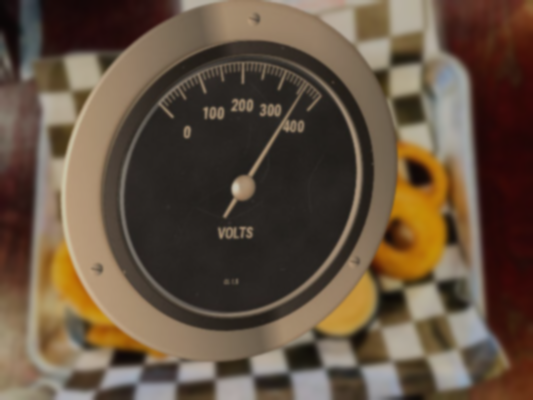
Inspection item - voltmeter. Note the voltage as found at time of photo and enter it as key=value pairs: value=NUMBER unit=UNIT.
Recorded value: value=350 unit=V
